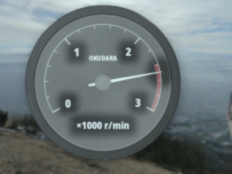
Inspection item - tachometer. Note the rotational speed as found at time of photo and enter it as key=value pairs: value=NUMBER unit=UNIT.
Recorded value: value=2500 unit=rpm
